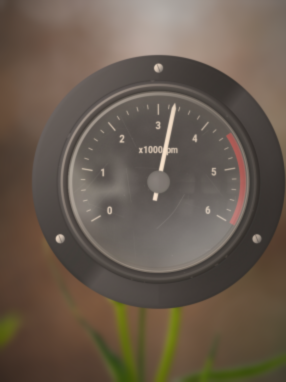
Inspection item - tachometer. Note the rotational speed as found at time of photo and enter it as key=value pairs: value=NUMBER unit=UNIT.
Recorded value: value=3300 unit=rpm
